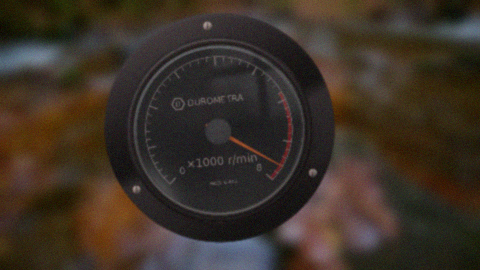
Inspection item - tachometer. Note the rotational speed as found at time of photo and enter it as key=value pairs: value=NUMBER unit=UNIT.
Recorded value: value=7600 unit=rpm
